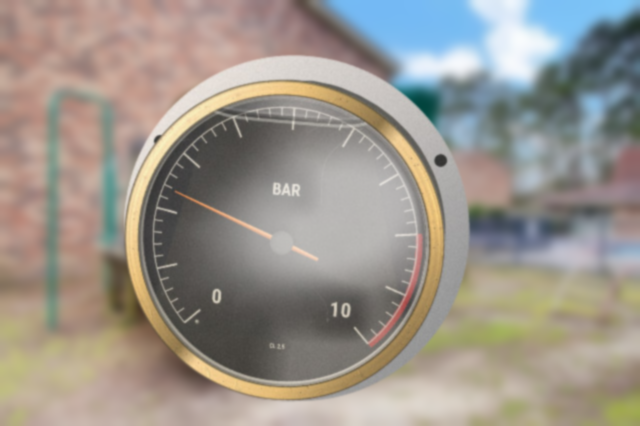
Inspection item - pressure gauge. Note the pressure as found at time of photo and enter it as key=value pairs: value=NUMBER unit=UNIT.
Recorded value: value=2.4 unit=bar
